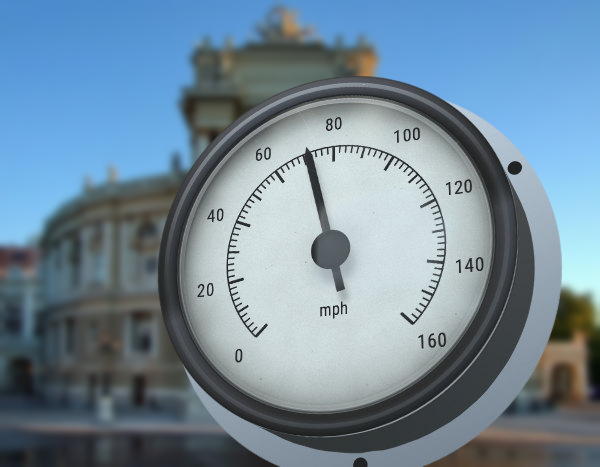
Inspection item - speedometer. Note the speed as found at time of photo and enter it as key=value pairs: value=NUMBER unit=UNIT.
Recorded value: value=72 unit=mph
